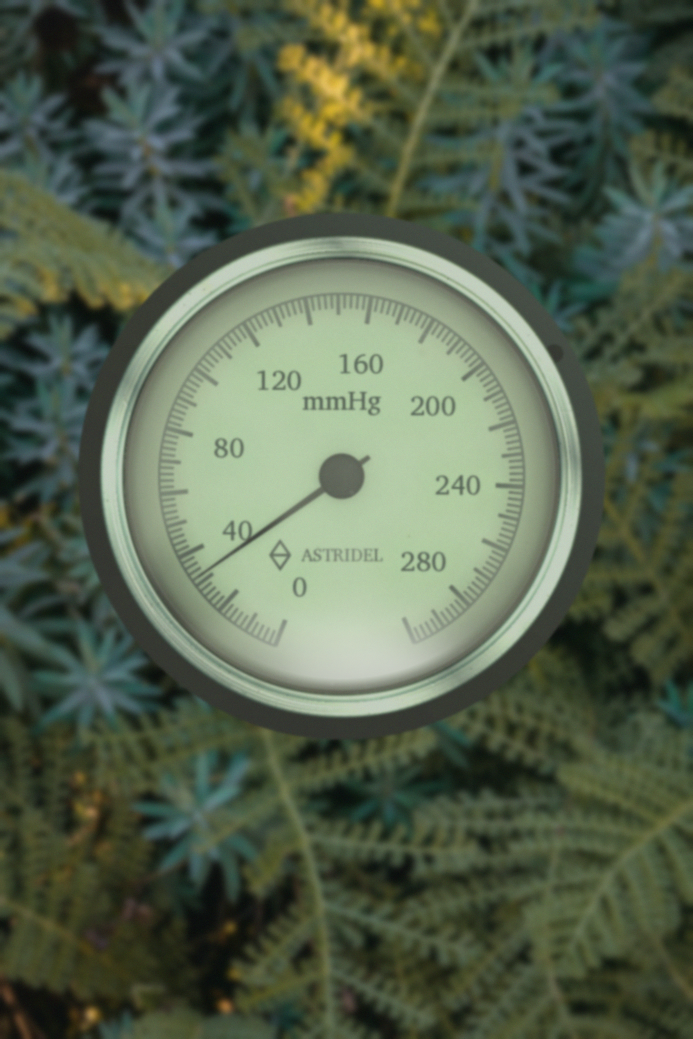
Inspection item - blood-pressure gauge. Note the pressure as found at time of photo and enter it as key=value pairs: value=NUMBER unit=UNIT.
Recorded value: value=32 unit=mmHg
